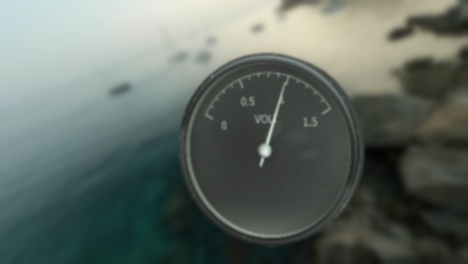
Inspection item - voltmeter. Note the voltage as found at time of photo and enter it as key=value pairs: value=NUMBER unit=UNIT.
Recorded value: value=1 unit=V
